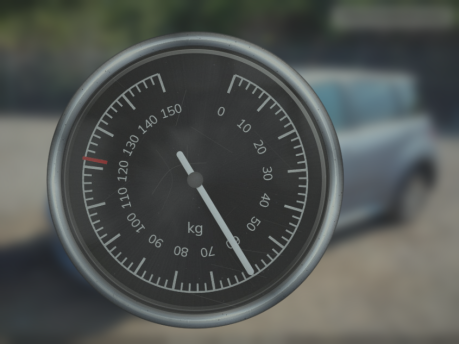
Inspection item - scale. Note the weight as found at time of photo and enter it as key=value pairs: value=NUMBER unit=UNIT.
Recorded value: value=60 unit=kg
